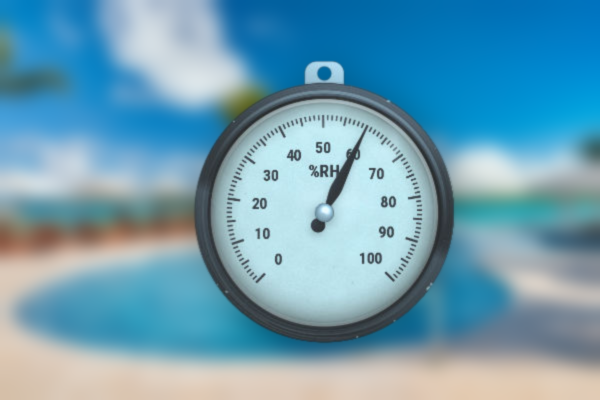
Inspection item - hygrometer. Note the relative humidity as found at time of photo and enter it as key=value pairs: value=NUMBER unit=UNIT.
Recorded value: value=60 unit=%
